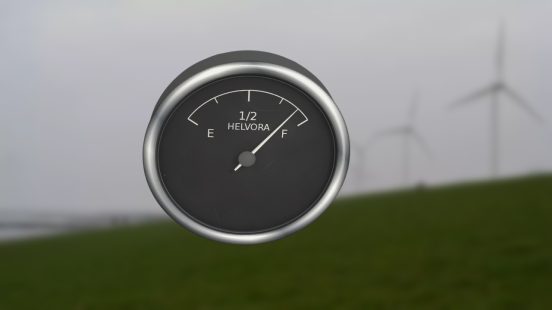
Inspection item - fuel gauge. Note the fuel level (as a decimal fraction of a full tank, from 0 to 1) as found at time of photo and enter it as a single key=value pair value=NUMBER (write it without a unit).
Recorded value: value=0.875
